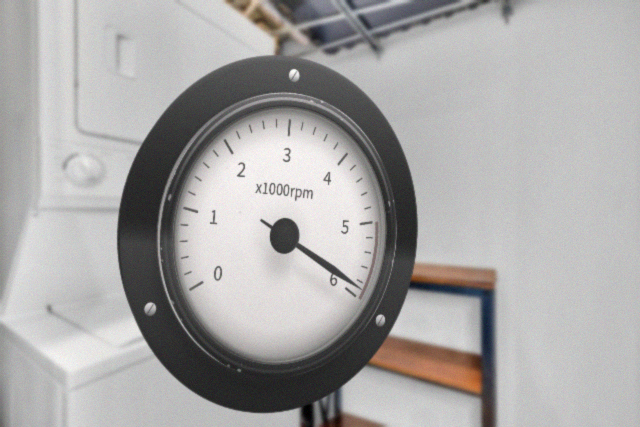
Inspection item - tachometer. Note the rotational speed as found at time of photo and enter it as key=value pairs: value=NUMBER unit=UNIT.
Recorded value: value=5900 unit=rpm
